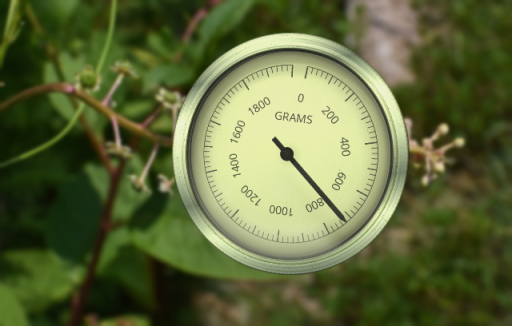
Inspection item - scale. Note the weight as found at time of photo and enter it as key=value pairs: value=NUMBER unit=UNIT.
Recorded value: value=720 unit=g
